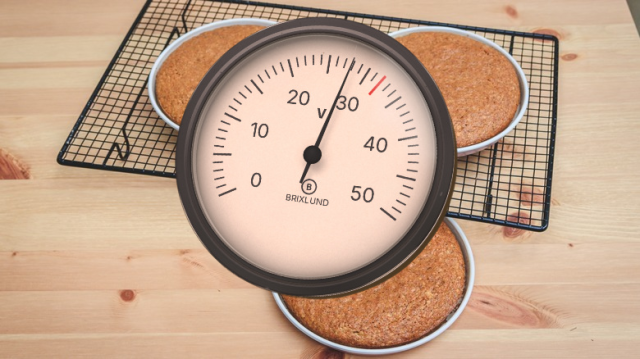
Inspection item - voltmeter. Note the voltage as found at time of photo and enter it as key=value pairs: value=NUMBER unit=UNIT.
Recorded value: value=28 unit=V
